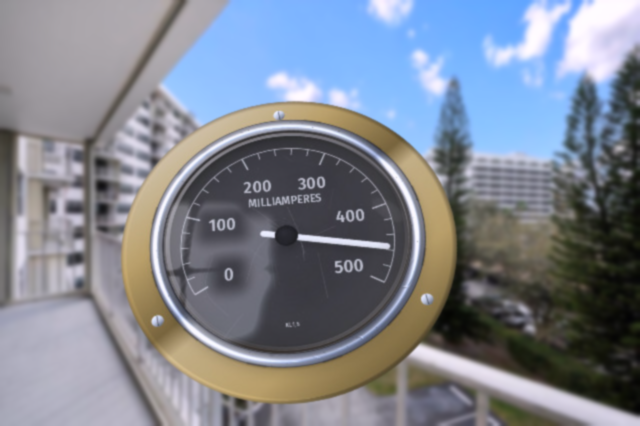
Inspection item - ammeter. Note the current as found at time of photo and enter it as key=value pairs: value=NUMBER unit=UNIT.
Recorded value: value=460 unit=mA
